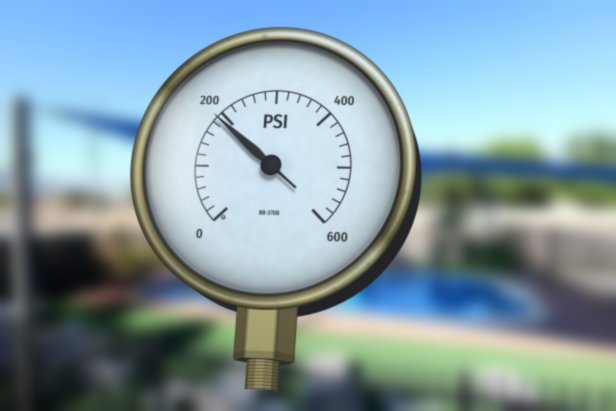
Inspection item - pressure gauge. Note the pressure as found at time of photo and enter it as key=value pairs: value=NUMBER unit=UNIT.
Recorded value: value=190 unit=psi
